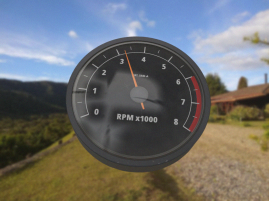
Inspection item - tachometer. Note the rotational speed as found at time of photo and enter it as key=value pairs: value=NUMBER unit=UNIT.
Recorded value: value=3250 unit=rpm
